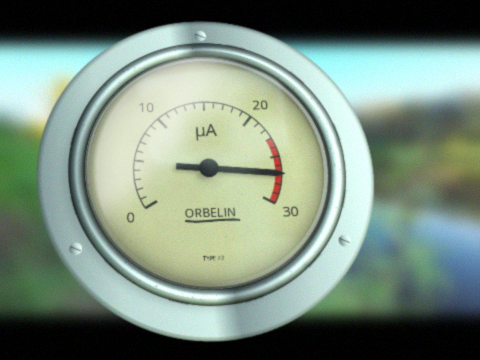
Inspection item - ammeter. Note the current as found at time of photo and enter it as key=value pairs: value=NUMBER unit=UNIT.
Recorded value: value=27 unit=µA
